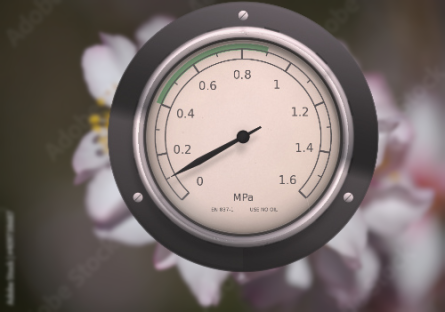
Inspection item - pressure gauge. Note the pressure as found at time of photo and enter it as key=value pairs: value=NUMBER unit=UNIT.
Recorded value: value=0.1 unit=MPa
